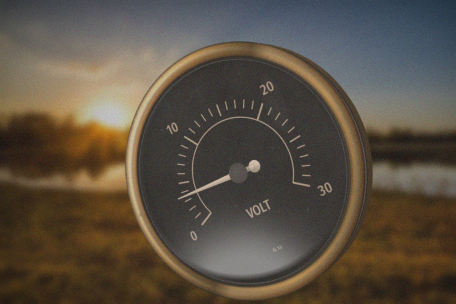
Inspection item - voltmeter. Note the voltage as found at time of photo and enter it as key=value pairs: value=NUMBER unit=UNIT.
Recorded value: value=3.5 unit=V
